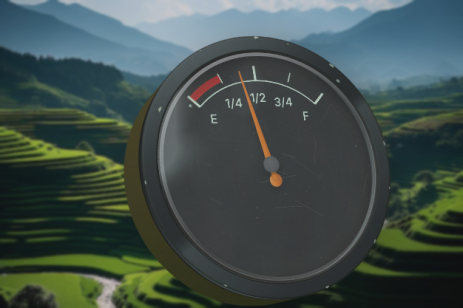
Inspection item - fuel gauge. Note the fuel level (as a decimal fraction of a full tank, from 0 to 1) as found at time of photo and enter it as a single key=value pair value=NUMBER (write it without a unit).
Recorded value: value=0.375
